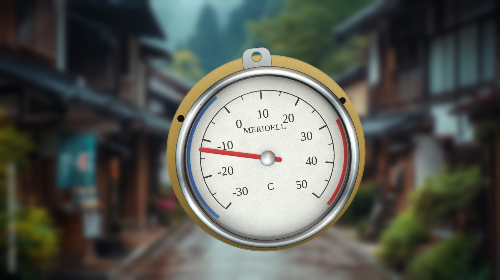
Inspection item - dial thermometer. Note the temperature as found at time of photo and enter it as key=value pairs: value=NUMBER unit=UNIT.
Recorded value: value=-12.5 unit=°C
